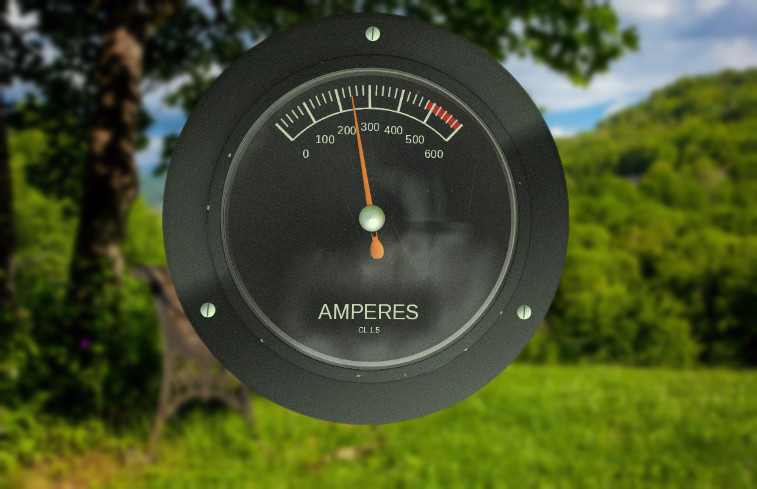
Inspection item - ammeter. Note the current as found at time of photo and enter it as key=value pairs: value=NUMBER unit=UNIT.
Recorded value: value=240 unit=A
